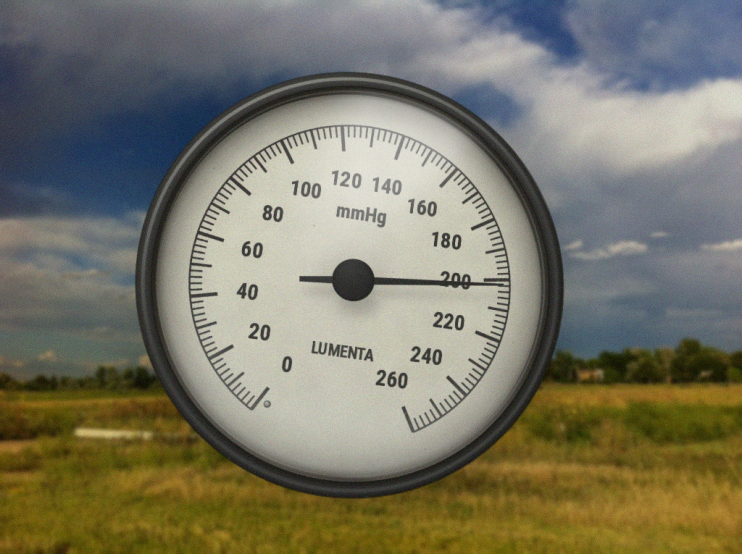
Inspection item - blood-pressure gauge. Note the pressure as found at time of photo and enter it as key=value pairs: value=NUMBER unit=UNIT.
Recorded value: value=202 unit=mmHg
